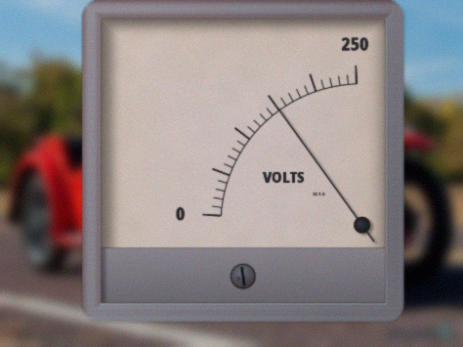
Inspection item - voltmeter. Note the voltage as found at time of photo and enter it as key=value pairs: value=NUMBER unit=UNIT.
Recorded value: value=150 unit=V
